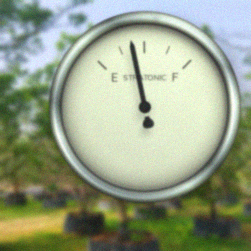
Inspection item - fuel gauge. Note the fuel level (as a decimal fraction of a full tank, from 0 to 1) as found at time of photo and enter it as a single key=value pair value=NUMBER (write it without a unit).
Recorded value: value=0.375
